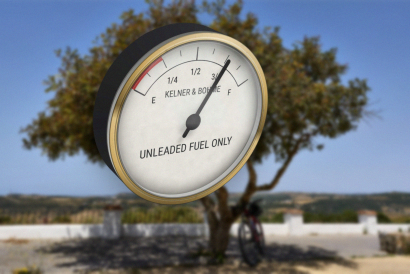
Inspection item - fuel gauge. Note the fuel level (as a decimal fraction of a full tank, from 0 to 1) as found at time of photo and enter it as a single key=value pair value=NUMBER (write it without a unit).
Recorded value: value=0.75
